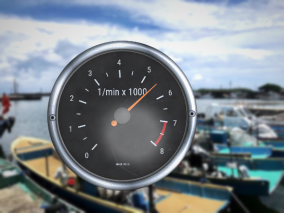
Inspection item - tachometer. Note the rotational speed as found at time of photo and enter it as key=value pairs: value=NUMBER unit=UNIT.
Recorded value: value=5500 unit=rpm
